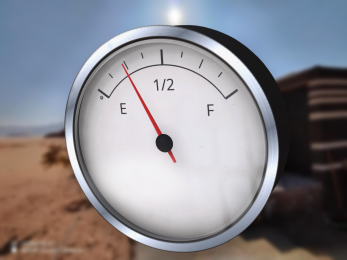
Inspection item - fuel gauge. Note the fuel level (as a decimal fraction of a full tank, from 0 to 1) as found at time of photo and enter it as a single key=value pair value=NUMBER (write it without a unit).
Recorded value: value=0.25
